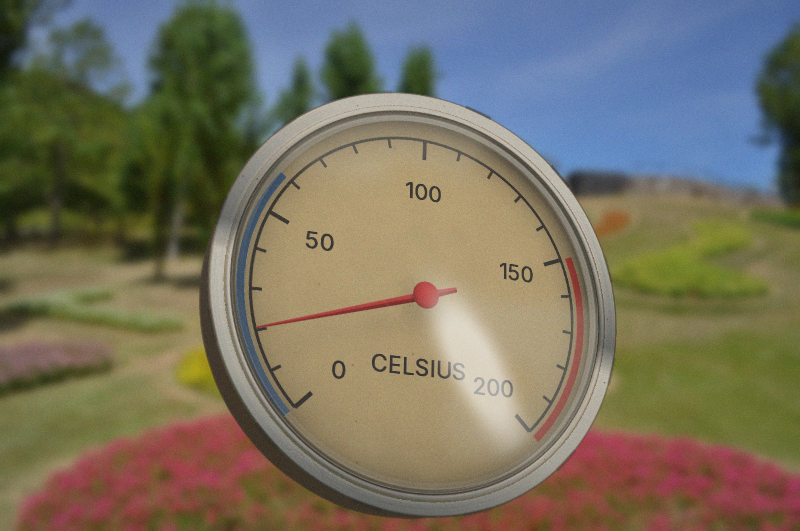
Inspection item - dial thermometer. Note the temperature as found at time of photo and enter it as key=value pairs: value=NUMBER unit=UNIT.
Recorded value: value=20 unit=°C
